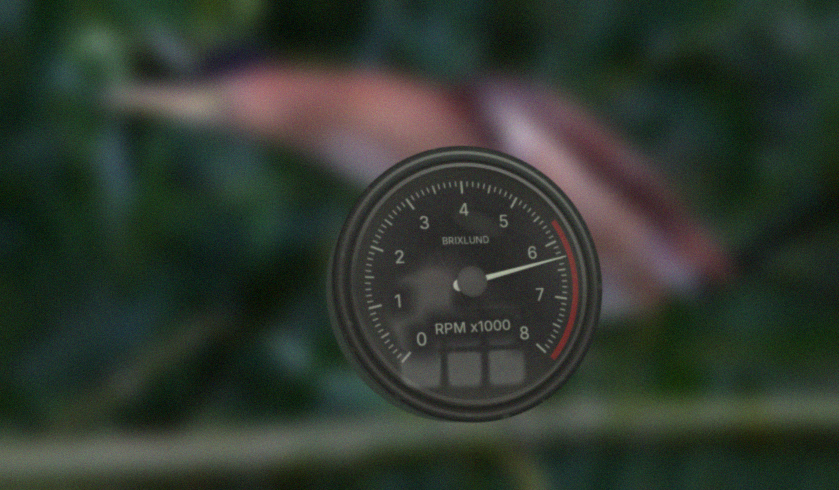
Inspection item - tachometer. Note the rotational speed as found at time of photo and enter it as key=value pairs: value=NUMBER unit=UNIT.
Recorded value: value=6300 unit=rpm
